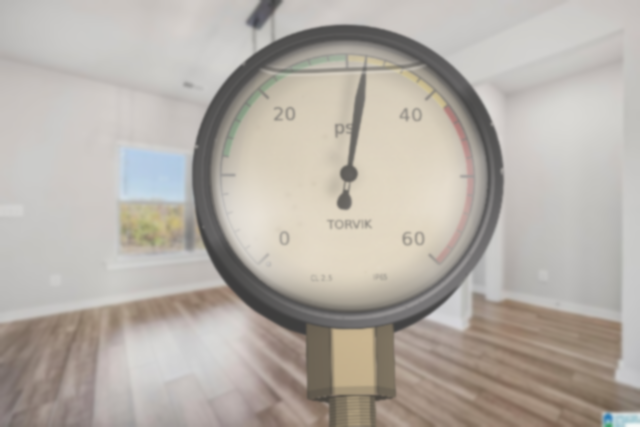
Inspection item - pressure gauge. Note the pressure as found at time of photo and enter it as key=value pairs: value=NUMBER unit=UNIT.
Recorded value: value=32 unit=psi
